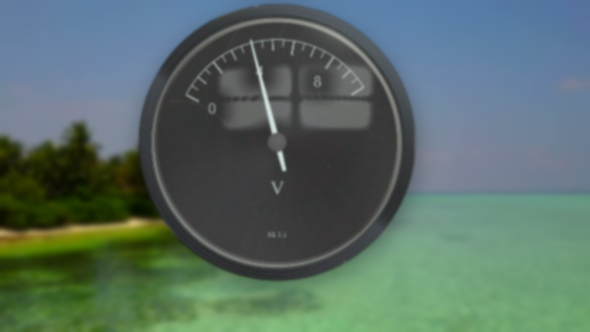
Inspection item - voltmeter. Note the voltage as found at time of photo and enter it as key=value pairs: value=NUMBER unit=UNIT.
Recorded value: value=4 unit=V
